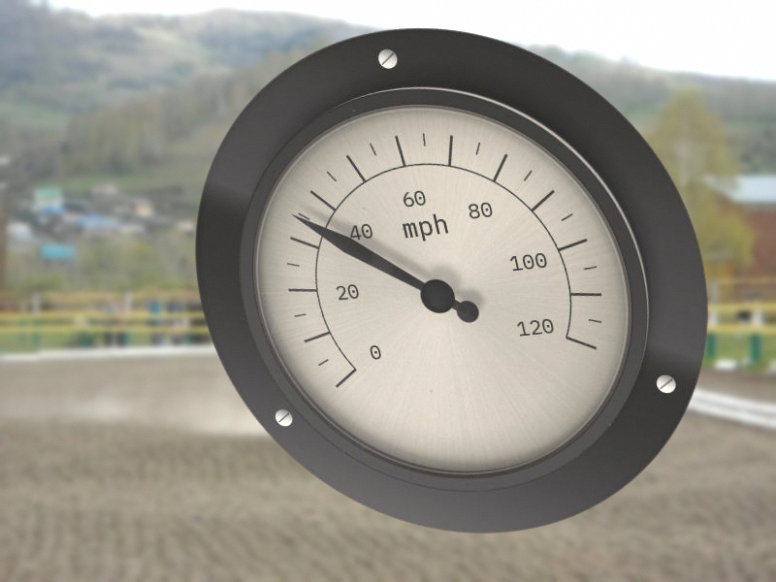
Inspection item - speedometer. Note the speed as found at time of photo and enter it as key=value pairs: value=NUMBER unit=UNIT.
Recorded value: value=35 unit=mph
